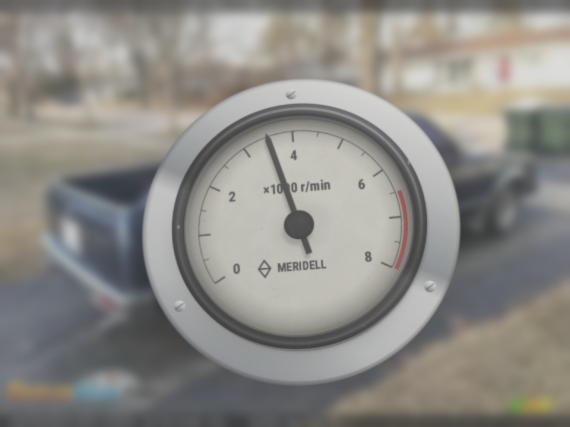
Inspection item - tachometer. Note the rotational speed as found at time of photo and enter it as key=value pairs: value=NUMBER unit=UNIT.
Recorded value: value=3500 unit=rpm
